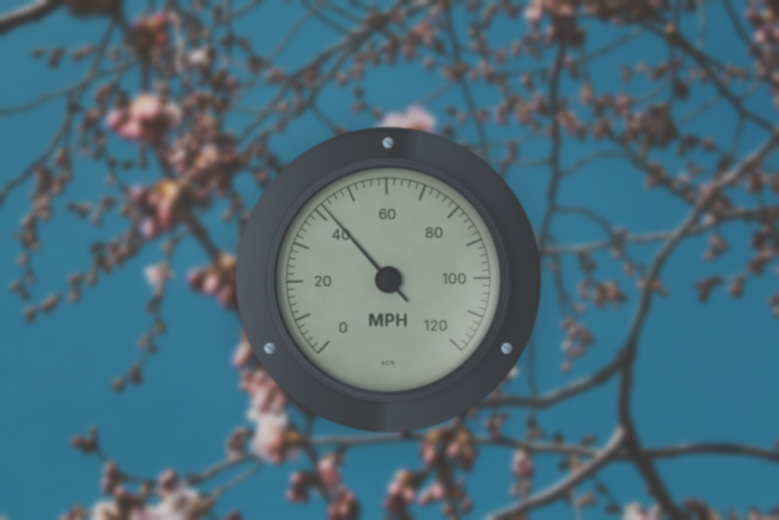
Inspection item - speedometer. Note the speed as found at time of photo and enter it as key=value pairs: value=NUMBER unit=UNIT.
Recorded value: value=42 unit=mph
